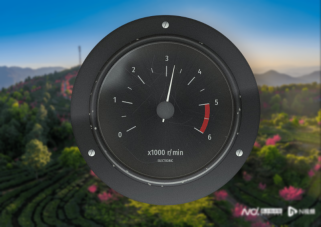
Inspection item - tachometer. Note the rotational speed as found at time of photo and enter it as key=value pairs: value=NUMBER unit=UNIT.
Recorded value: value=3250 unit=rpm
